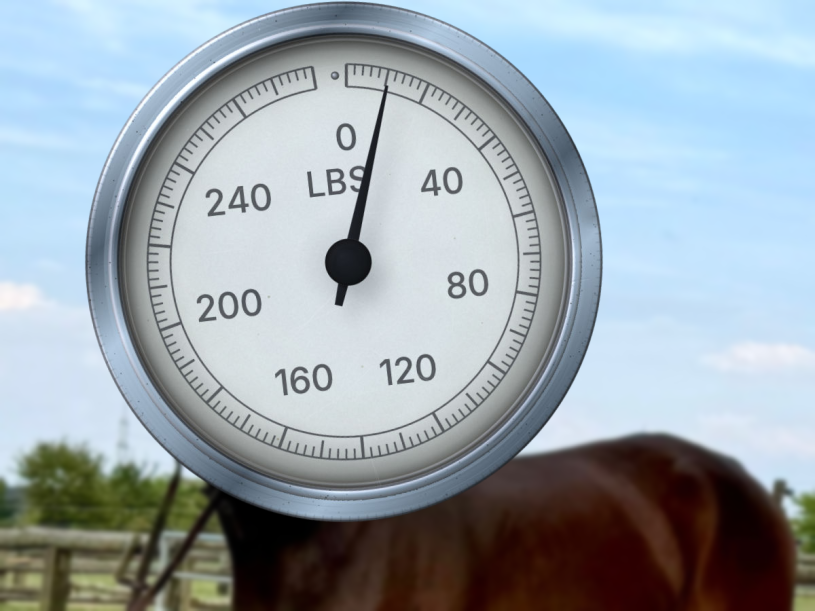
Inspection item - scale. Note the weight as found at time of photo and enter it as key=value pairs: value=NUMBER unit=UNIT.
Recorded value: value=10 unit=lb
